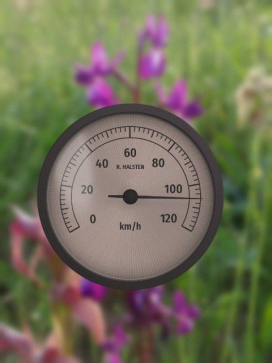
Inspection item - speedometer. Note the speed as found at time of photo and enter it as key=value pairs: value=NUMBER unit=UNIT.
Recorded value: value=106 unit=km/h
